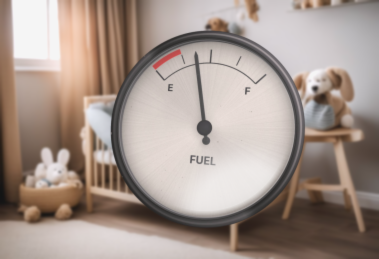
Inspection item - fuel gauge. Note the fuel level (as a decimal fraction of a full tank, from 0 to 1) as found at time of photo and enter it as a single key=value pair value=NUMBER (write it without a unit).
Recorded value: value=0.375
